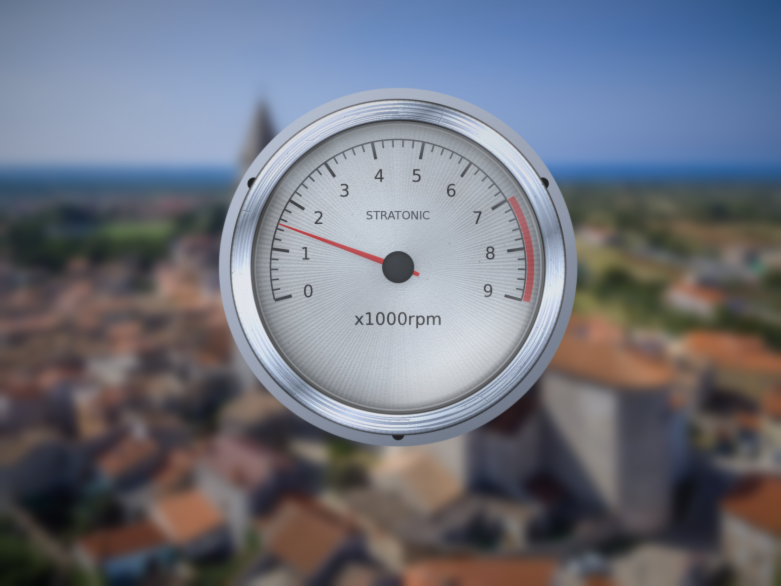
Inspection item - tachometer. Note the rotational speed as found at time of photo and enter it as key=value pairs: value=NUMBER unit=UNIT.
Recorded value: value=1500 unit=rpm
